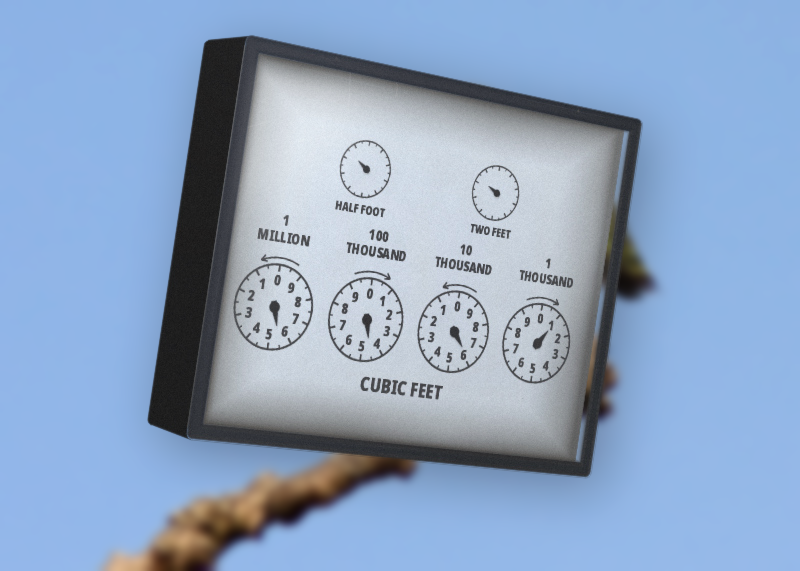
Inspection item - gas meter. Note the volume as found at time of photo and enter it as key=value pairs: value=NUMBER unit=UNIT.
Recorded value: value=546100 unit=ft³
